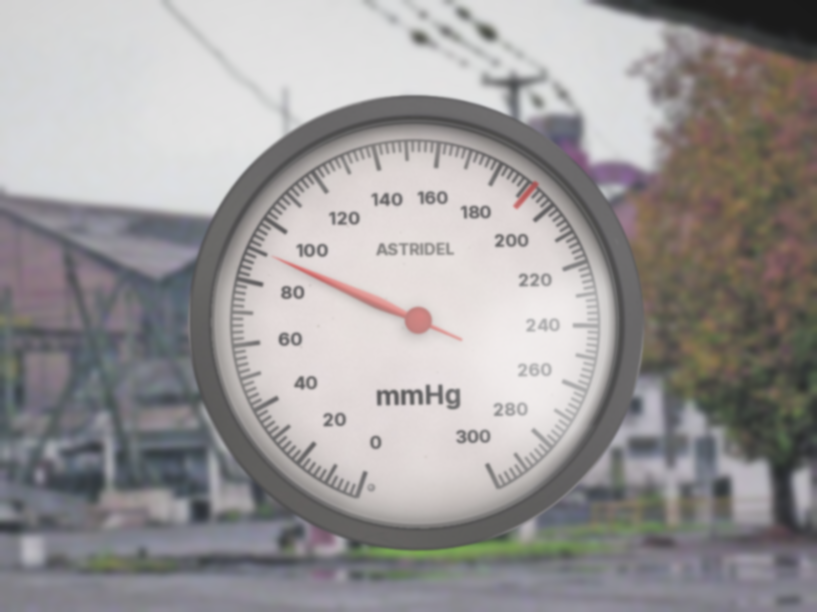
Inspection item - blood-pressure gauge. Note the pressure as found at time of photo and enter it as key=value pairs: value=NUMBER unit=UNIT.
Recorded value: value=90 unit=mmHg
